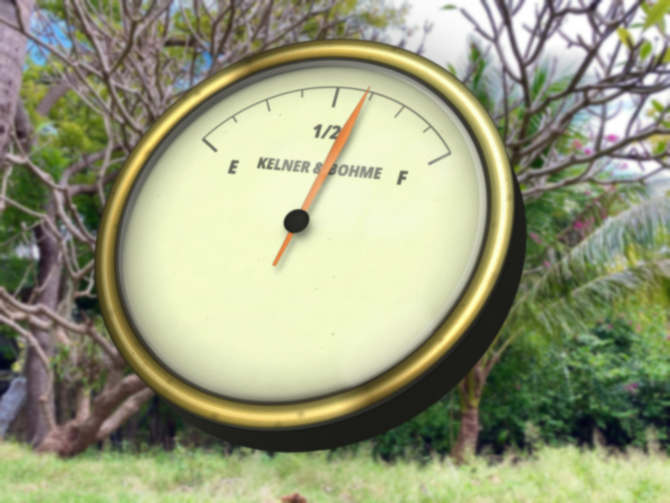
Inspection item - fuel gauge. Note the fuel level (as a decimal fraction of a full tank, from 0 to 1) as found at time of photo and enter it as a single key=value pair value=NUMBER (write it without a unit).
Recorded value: value=0.625
